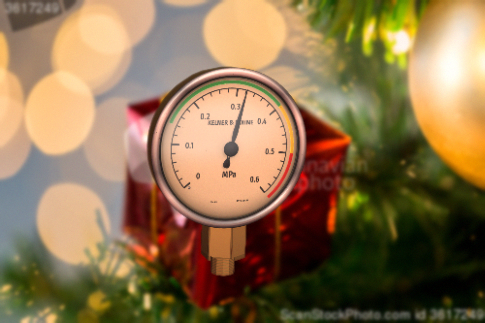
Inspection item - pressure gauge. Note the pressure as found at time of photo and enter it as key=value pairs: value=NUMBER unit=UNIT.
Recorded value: value=0.32 unit=MPa
